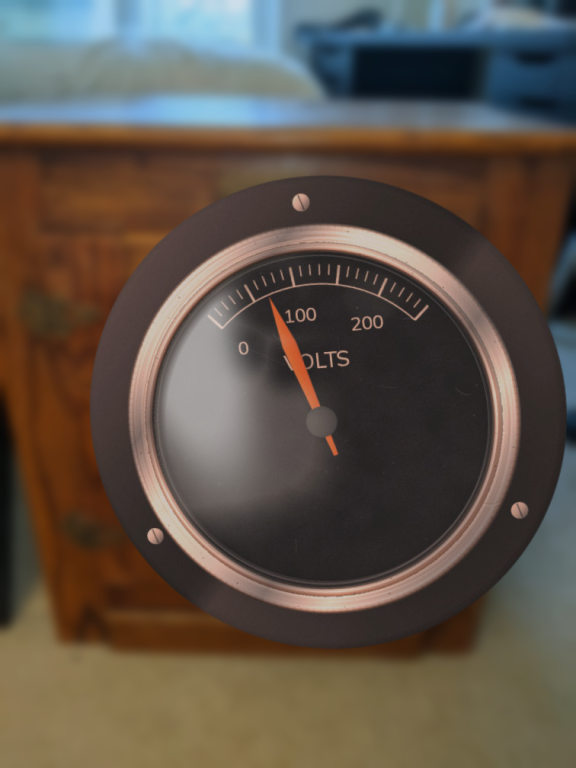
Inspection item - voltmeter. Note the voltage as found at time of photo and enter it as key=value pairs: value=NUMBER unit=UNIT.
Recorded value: value=70 unit=V
